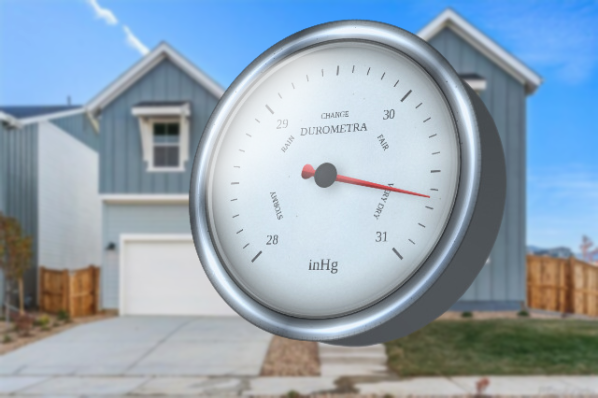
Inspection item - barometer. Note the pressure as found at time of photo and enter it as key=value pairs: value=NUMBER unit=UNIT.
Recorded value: value=30.65 unit=inHg
